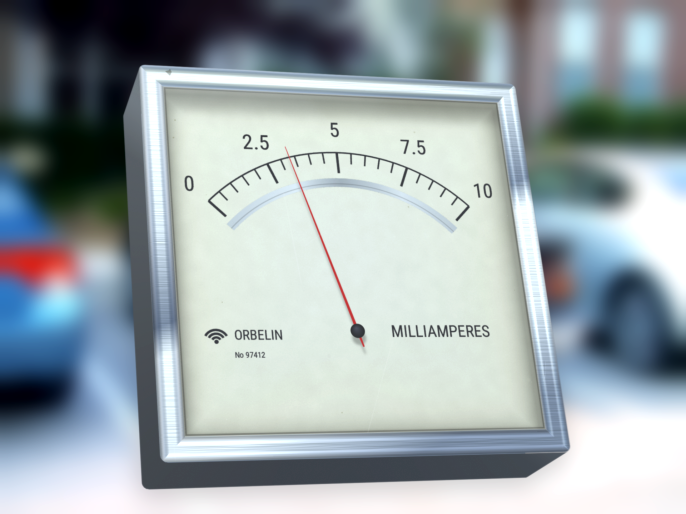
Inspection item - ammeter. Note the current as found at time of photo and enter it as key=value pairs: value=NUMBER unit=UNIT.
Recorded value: value=3.25 unit=mA
